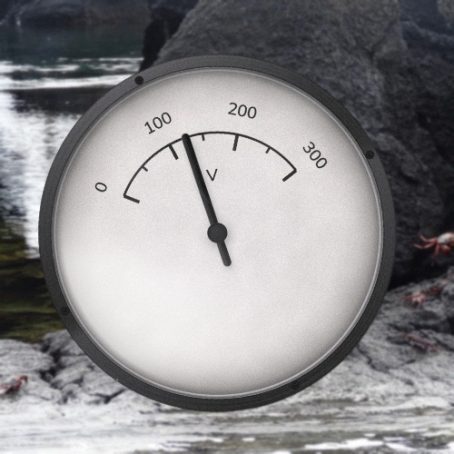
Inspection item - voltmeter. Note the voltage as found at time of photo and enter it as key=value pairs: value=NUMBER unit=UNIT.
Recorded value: value=125 unit=V
